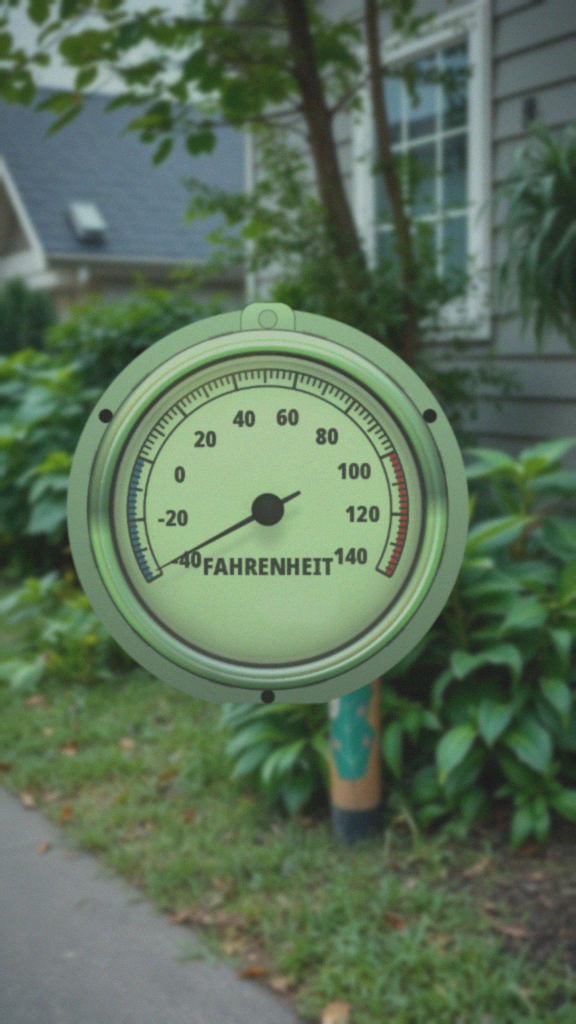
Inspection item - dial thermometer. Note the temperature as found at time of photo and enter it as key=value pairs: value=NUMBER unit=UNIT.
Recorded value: value=-38 unit=°F
